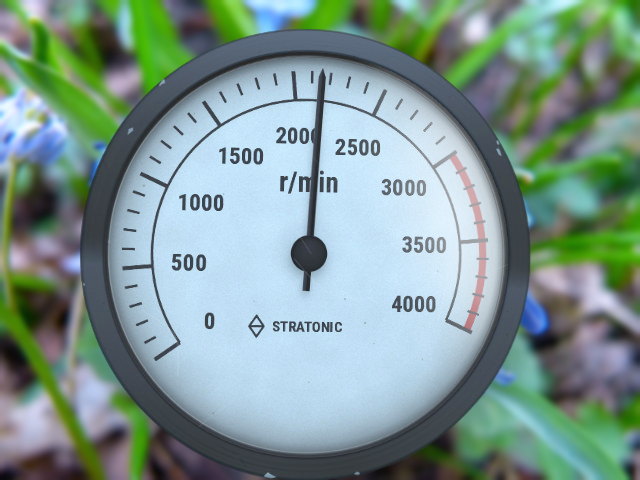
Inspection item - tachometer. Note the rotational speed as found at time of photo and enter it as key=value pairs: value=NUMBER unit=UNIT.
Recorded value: value=2150 unit=rpm
